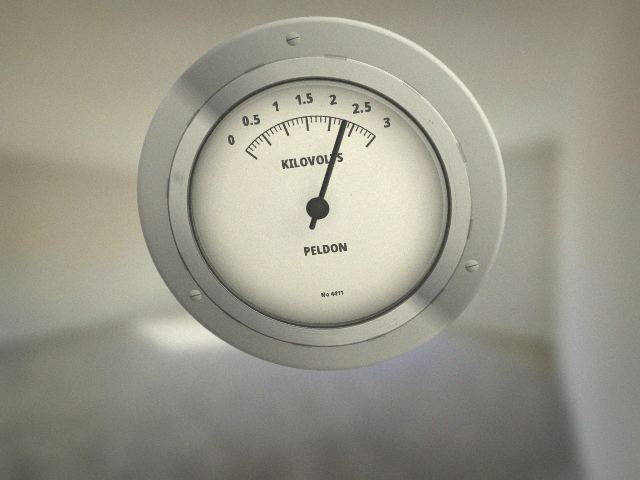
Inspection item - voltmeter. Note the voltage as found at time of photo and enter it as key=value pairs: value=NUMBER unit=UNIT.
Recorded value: value=2.3 unit=kV
